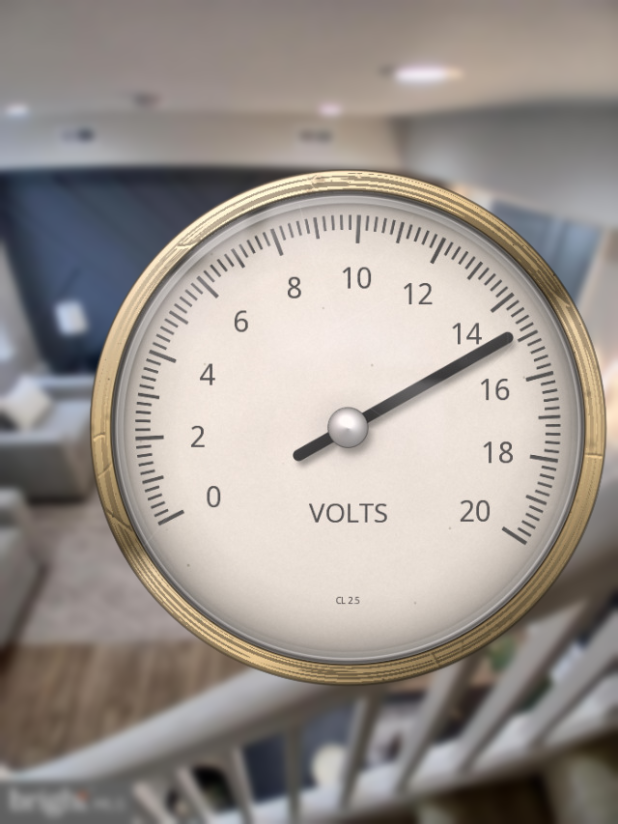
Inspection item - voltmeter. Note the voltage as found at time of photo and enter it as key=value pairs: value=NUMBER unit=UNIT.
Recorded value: value=14.8 unit=V
